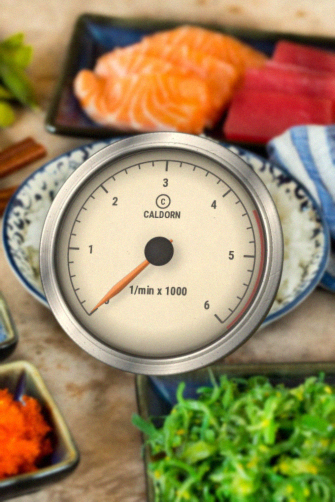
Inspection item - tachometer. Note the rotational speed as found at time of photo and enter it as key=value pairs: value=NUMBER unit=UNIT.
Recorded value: value=0 unit=rpm
